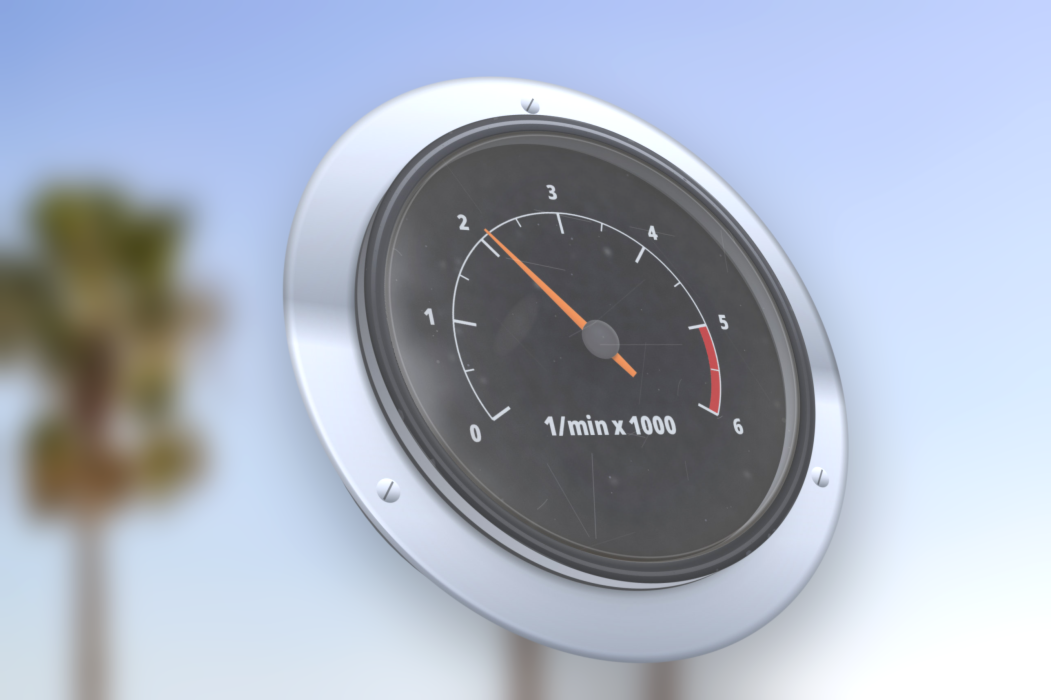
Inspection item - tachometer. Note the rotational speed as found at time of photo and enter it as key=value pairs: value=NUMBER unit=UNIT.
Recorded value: value=2000 unit=rpm
